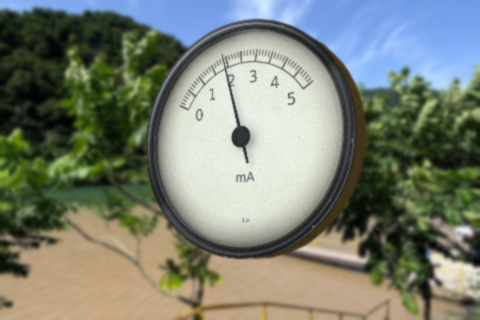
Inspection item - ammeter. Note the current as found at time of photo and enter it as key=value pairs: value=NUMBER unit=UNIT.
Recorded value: value=2 unit=mA
